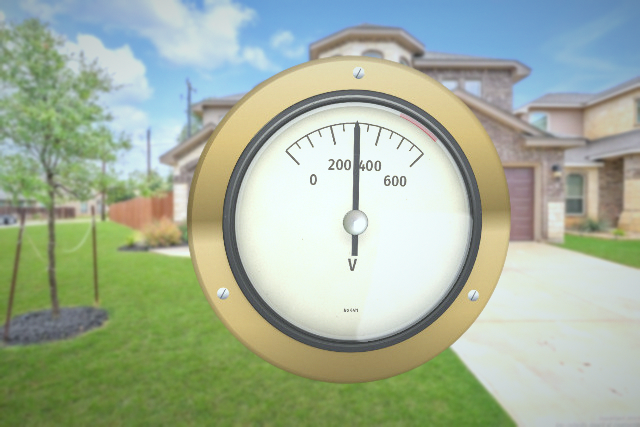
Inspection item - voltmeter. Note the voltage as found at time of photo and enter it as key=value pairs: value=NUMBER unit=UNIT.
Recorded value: value=300 unit=V
